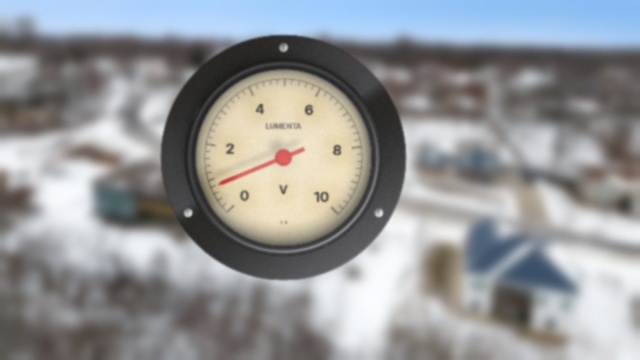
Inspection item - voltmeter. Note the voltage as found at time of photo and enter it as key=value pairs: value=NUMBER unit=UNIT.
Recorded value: value=0.8 unit=V
